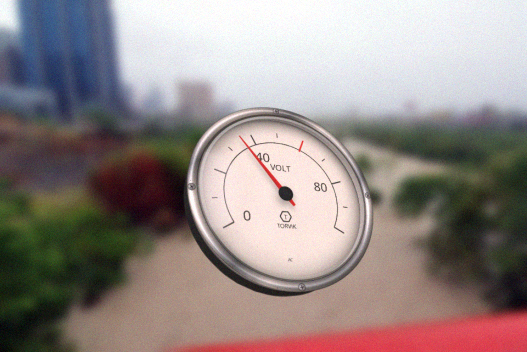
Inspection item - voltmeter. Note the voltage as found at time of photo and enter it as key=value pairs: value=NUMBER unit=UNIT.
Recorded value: value=35 unit=V
